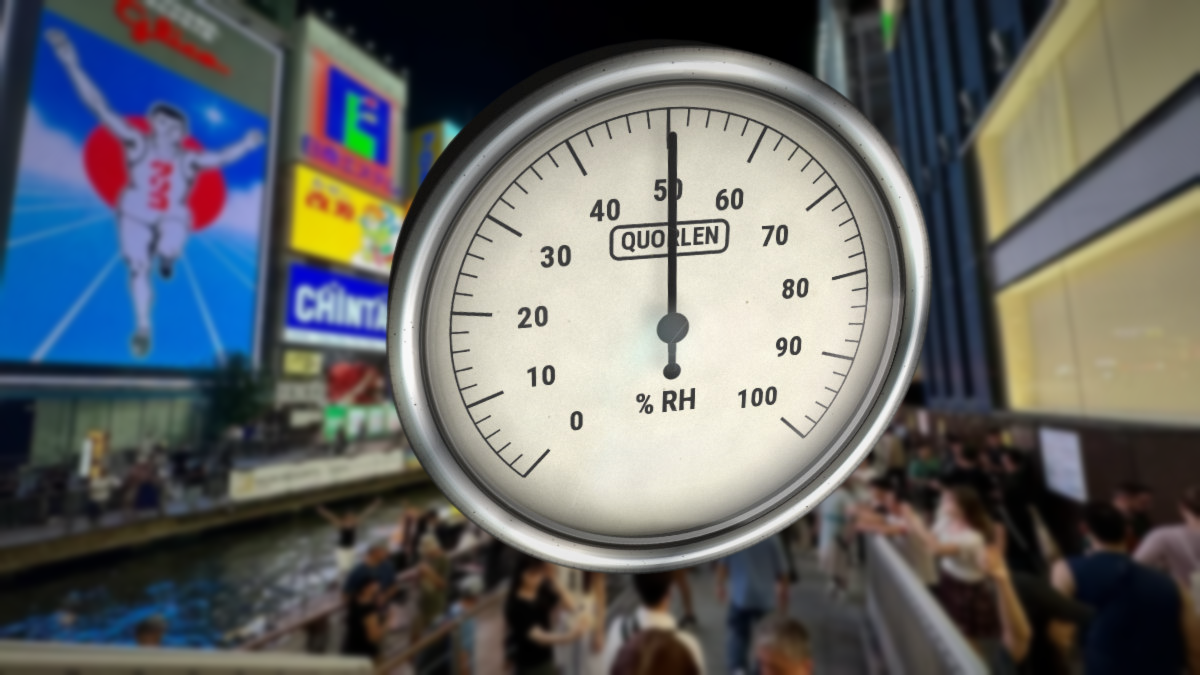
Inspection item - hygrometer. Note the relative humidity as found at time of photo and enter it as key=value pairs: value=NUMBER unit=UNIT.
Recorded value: value=50 unit=%
